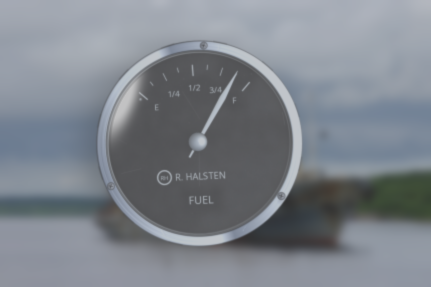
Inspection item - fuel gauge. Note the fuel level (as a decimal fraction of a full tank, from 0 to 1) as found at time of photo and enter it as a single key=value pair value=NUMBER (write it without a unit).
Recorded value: value=0.875
